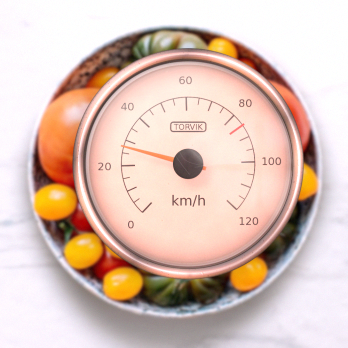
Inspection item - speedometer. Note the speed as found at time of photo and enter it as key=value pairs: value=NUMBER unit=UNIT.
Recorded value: value=27.5 unit=km/h
